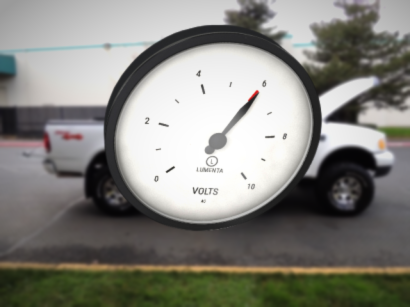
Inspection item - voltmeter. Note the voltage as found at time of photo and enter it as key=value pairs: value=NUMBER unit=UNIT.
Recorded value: value=6 unit=V
